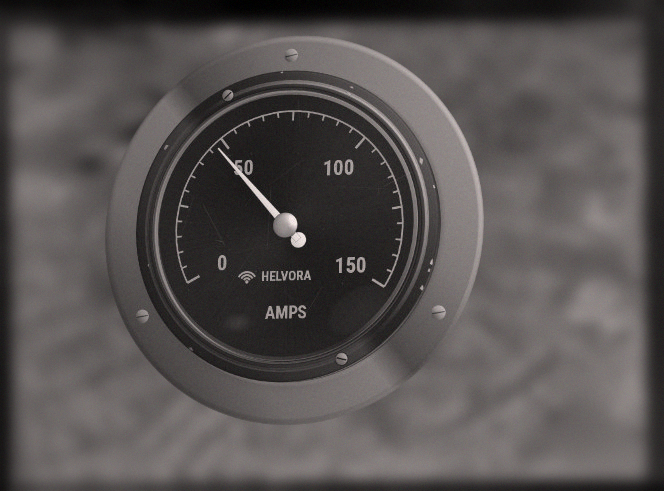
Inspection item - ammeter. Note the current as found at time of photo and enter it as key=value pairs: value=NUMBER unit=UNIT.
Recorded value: value=47.5 unit=A
